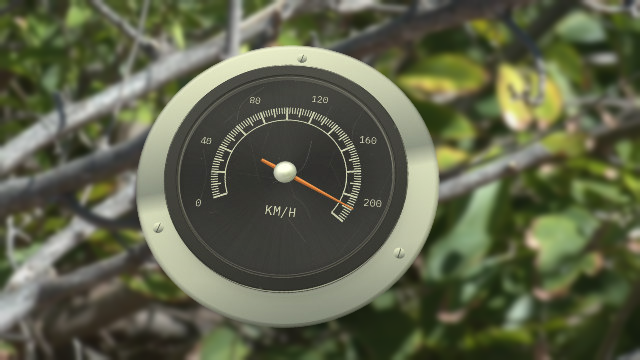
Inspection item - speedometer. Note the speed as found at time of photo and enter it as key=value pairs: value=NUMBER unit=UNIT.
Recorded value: value=210 unit=km/h
